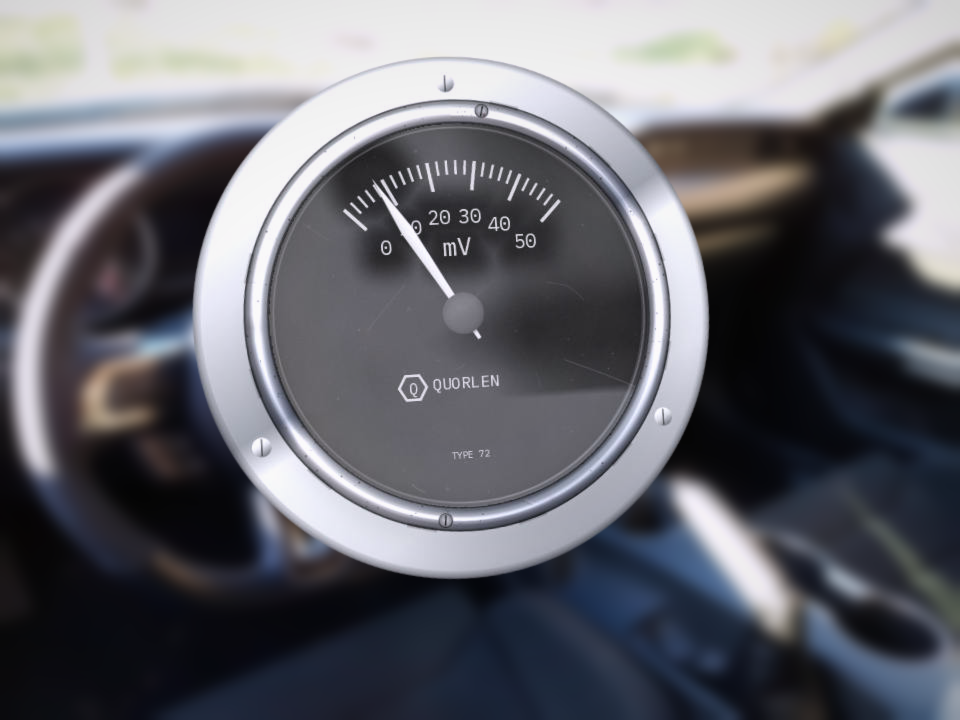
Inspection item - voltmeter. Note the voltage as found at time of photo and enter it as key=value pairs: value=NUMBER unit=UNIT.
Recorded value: value=8 unit=mV
